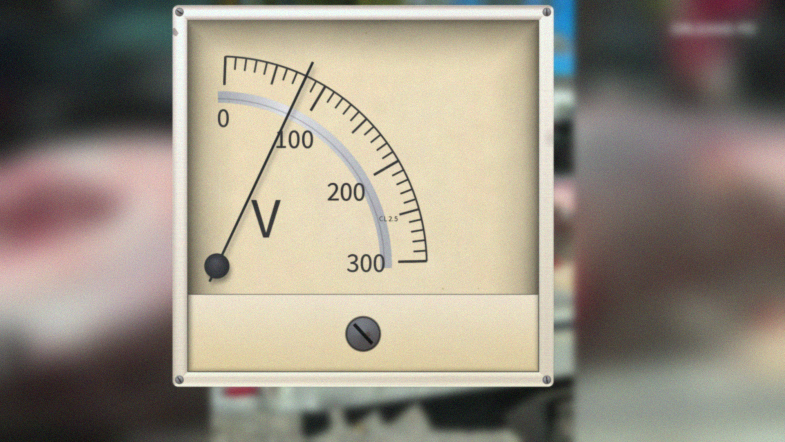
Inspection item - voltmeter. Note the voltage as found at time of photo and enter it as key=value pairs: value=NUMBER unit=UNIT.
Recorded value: value=80 unit=V
